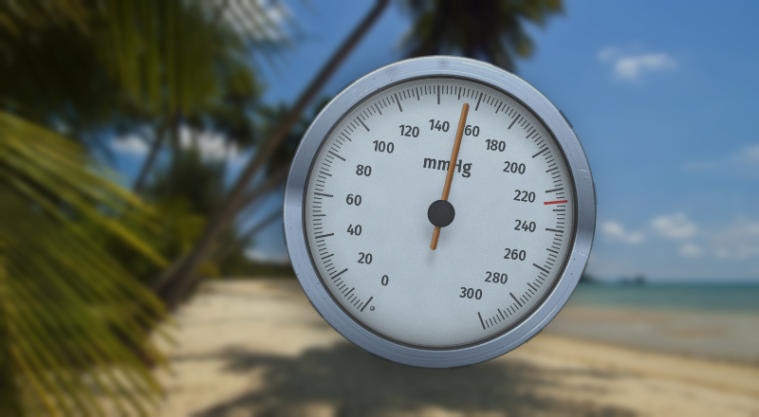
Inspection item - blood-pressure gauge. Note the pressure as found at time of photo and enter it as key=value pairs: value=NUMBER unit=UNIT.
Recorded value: value=154 unit=mmHg
